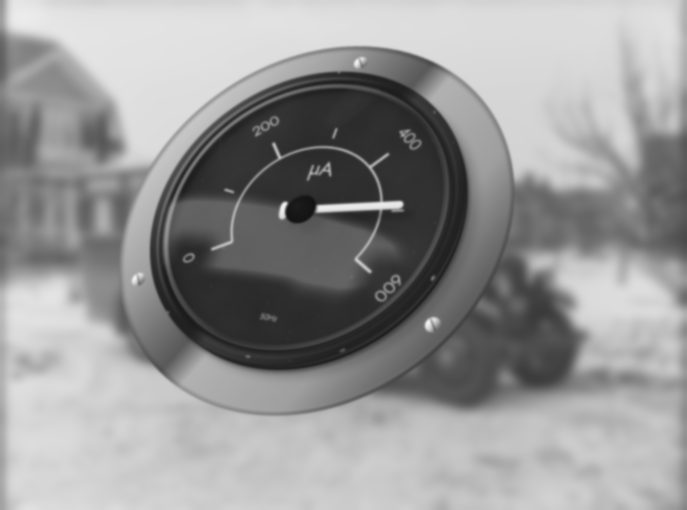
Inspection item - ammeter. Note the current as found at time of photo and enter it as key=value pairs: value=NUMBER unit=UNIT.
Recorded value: value=500 unit=µA
